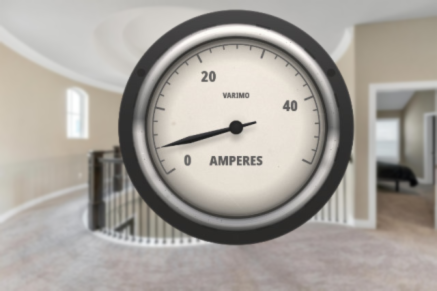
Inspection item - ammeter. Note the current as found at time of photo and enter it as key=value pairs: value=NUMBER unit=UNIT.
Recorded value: value=4 unit=A
